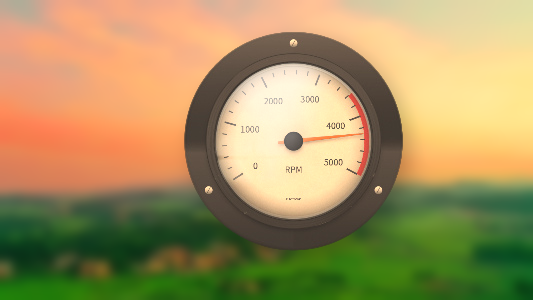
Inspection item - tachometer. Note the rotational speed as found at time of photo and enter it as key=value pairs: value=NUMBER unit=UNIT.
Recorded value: value=4300 unit=rpm
